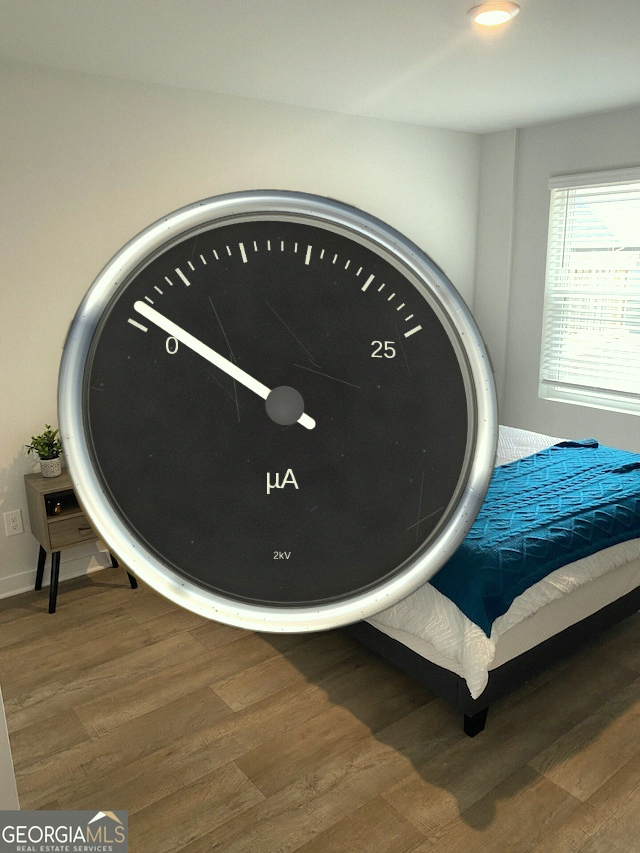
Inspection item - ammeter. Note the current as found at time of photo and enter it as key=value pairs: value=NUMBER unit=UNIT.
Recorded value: value=1 unit=µA
